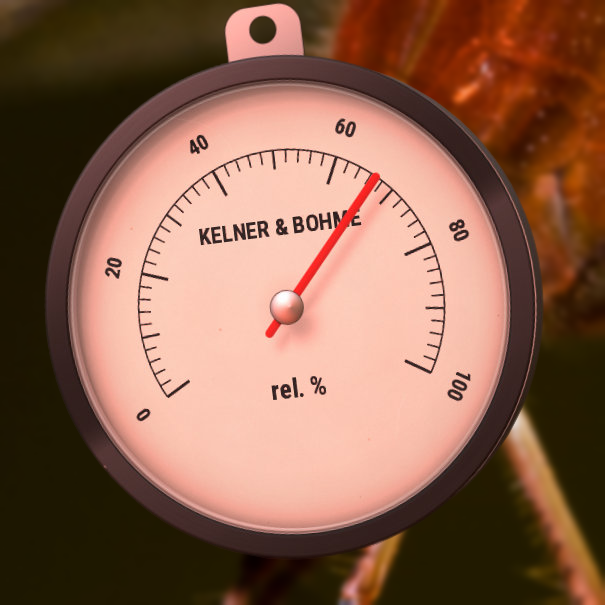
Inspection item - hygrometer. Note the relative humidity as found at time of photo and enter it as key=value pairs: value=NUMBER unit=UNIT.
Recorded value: value=67 unit=%
